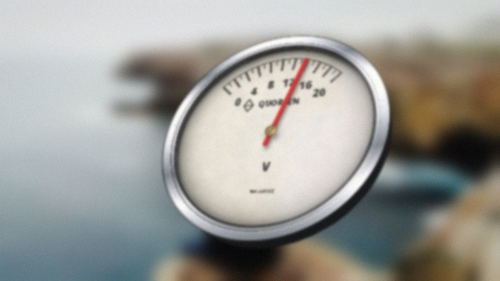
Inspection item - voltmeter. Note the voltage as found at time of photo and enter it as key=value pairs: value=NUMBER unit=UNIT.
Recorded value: value=14 unit=V
